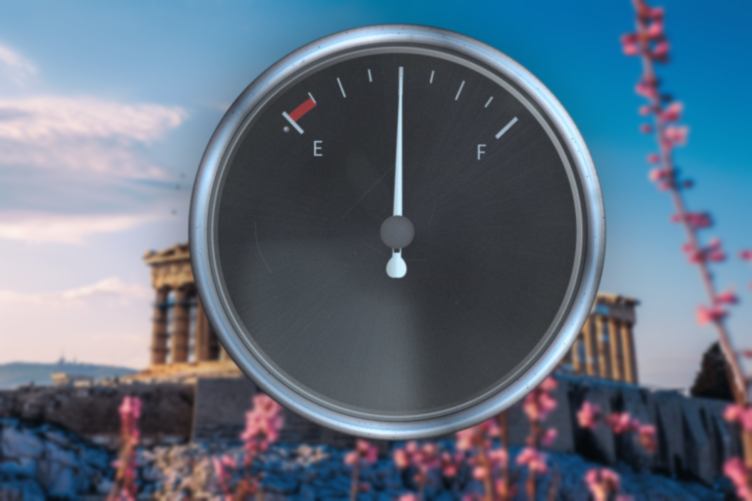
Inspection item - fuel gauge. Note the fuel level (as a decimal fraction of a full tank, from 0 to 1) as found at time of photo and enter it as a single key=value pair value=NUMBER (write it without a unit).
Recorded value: value=0.5
